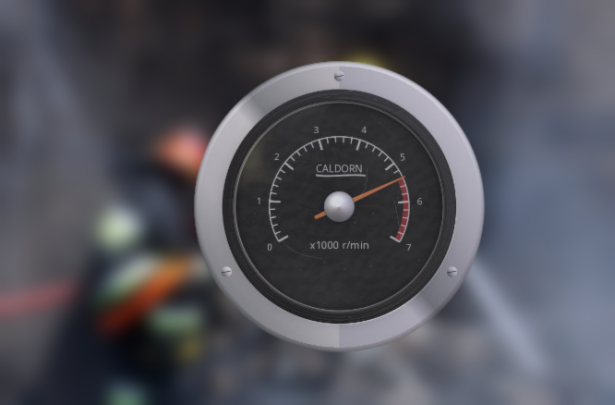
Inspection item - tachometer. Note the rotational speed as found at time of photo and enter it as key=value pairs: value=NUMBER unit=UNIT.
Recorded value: value=5400 unit=rpm
